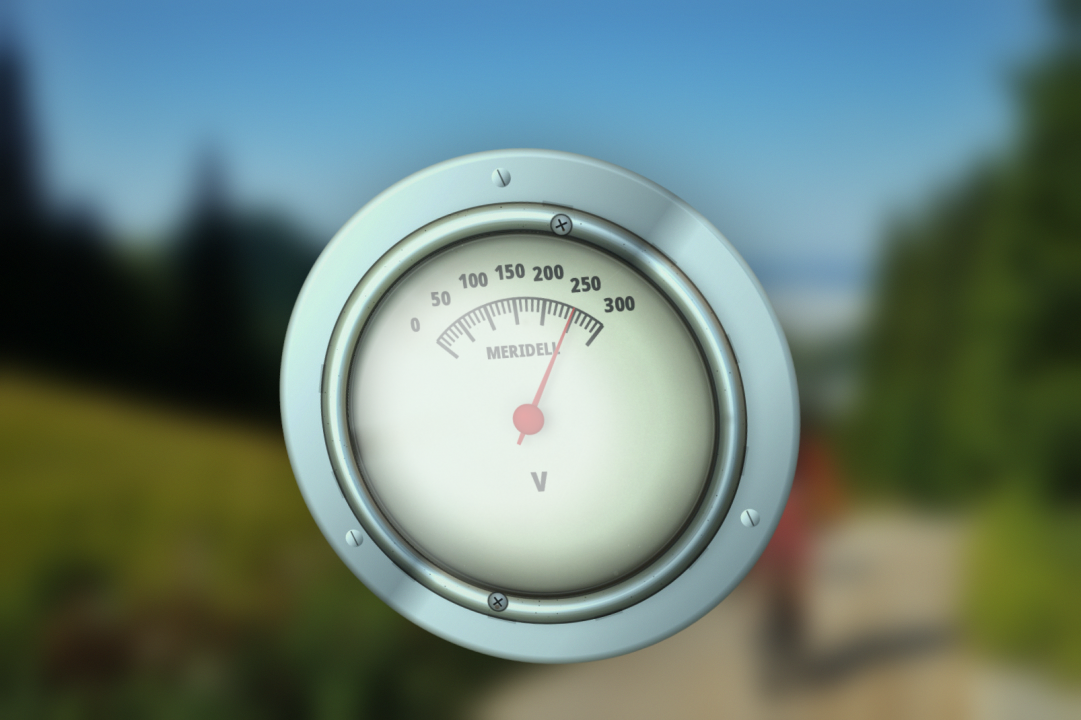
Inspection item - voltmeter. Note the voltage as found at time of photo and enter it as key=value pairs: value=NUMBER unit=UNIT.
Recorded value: value=250 unit=V
